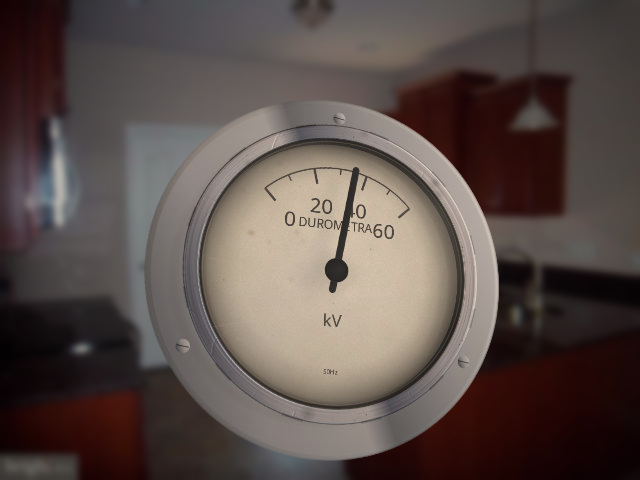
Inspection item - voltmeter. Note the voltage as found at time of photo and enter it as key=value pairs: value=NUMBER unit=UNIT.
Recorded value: value=35 unit=kV
